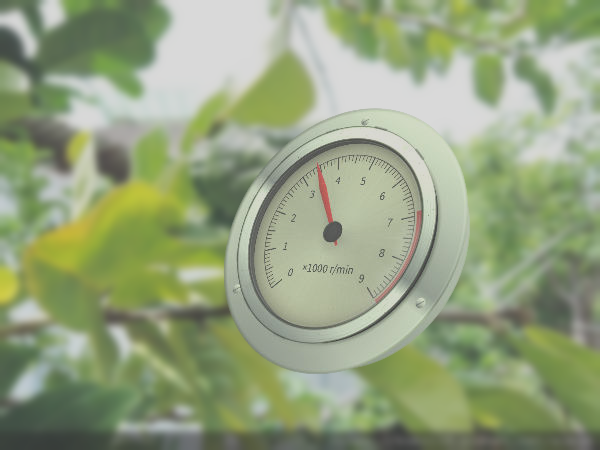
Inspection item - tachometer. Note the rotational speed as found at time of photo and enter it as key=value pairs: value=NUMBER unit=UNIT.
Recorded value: value=3500 unit=rpm
